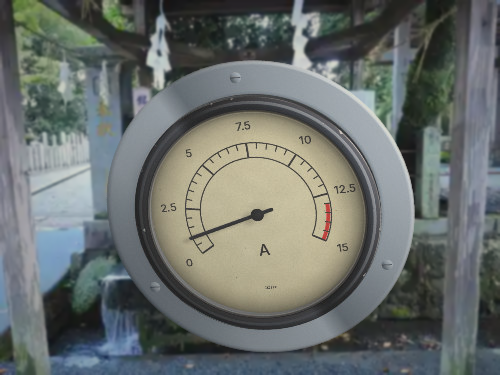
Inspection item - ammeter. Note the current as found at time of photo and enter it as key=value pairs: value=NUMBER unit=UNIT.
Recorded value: value=1 unit=A
